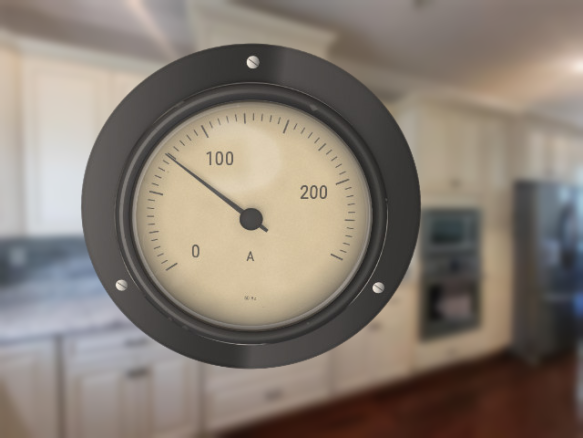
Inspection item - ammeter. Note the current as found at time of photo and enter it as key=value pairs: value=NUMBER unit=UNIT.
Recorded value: value=75 unit=A
